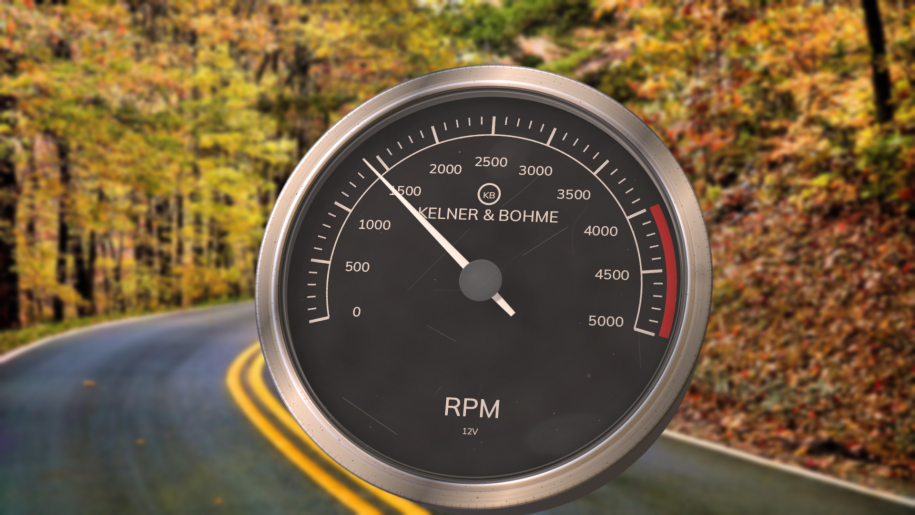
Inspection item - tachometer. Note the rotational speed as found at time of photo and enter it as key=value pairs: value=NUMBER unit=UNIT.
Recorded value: value=1400 unit=rpm
